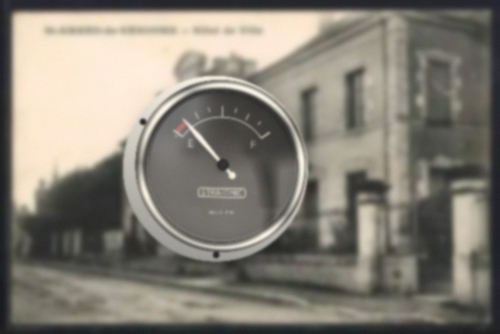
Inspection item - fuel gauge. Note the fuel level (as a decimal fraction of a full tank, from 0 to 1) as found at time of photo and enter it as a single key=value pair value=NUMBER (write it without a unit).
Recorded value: value=0.125
